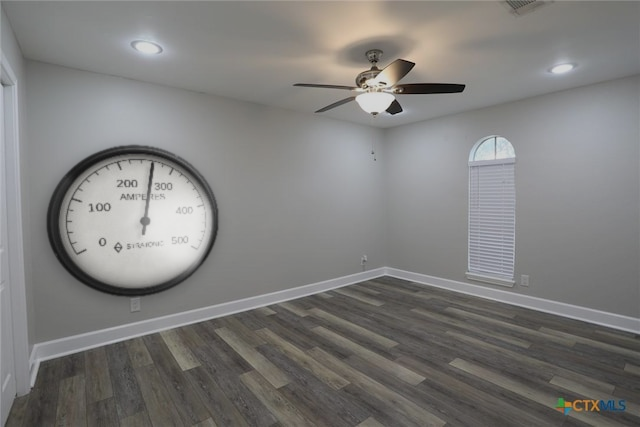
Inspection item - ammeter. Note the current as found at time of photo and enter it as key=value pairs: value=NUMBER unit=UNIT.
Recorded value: value=260 unit=A
